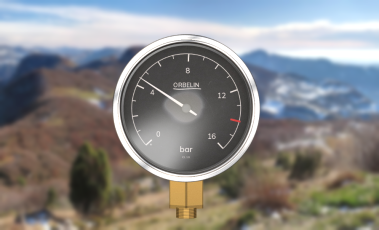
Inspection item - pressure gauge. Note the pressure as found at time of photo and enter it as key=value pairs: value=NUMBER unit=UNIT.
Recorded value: value=4.5 unit=bar
